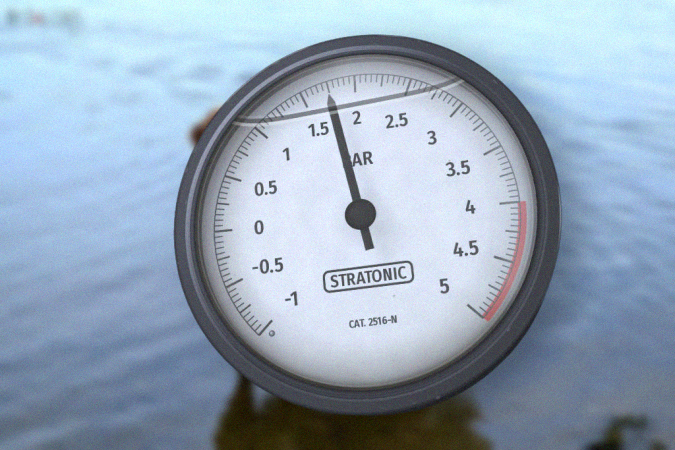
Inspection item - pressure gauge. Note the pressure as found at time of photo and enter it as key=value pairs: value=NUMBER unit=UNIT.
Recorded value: value=1.75 unit=bar
